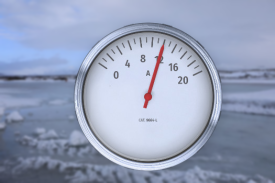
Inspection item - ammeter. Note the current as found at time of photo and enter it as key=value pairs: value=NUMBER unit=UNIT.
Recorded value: value=12 unit=A
